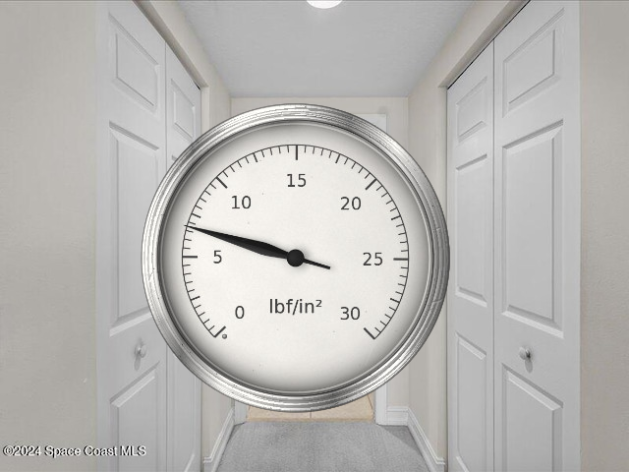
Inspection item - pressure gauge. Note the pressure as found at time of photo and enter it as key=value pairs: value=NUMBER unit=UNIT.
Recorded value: value=6.75 unit=psi
